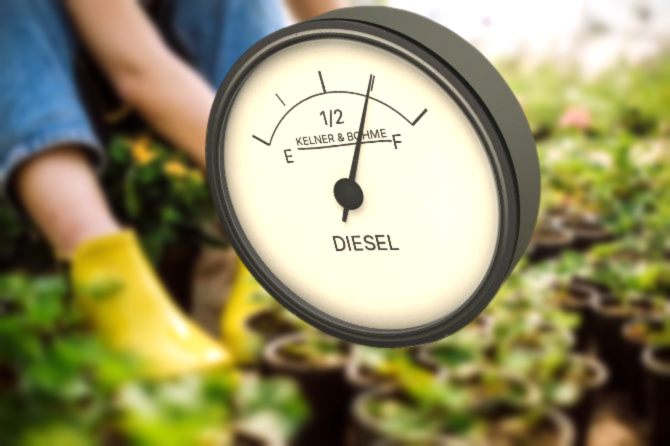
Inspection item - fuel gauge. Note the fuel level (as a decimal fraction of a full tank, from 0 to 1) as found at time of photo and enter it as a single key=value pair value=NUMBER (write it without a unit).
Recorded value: value=0.75
